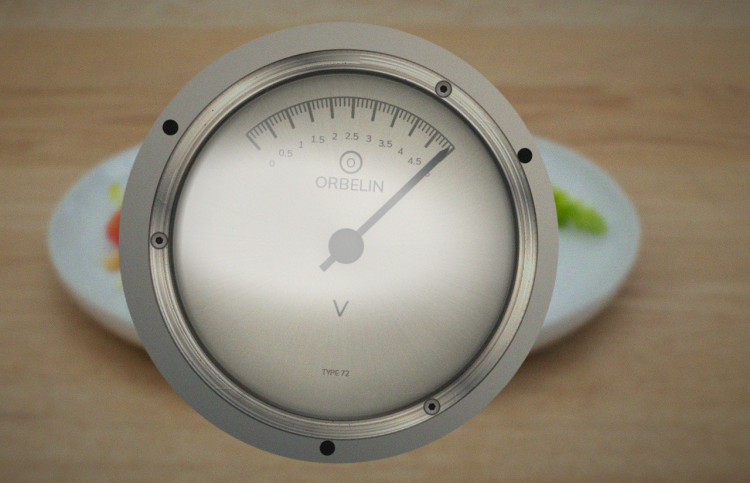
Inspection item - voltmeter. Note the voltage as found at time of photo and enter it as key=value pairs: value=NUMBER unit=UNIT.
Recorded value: value=4.9 unit=V
